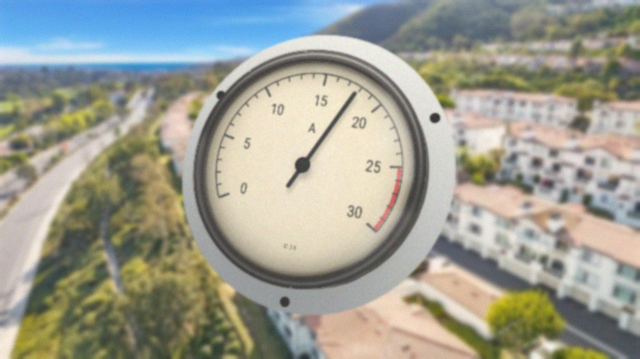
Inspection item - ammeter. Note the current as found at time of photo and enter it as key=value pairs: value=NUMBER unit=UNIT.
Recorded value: value=18 unit=A
